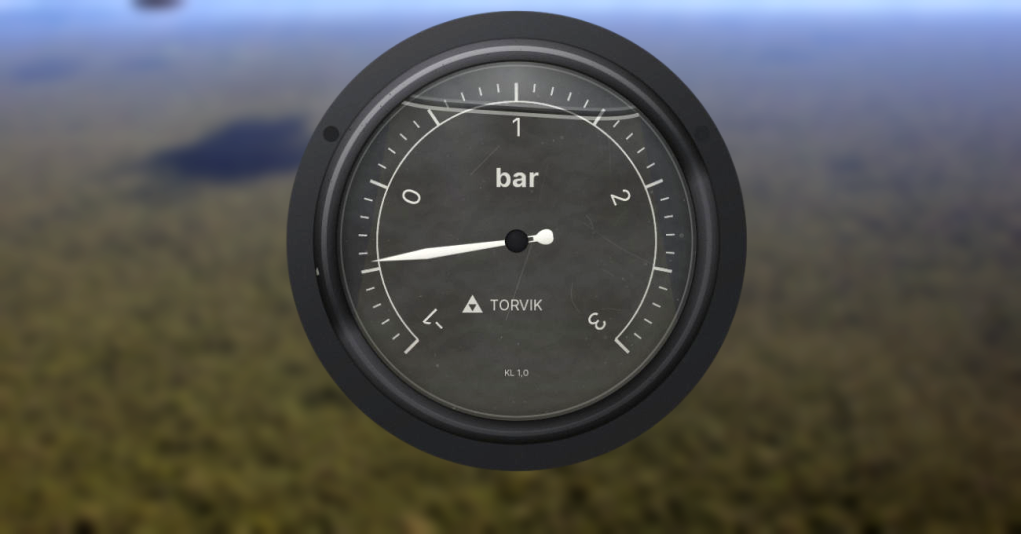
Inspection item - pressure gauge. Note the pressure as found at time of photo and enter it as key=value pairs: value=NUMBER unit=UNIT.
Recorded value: value=-0.45 unit=bar
